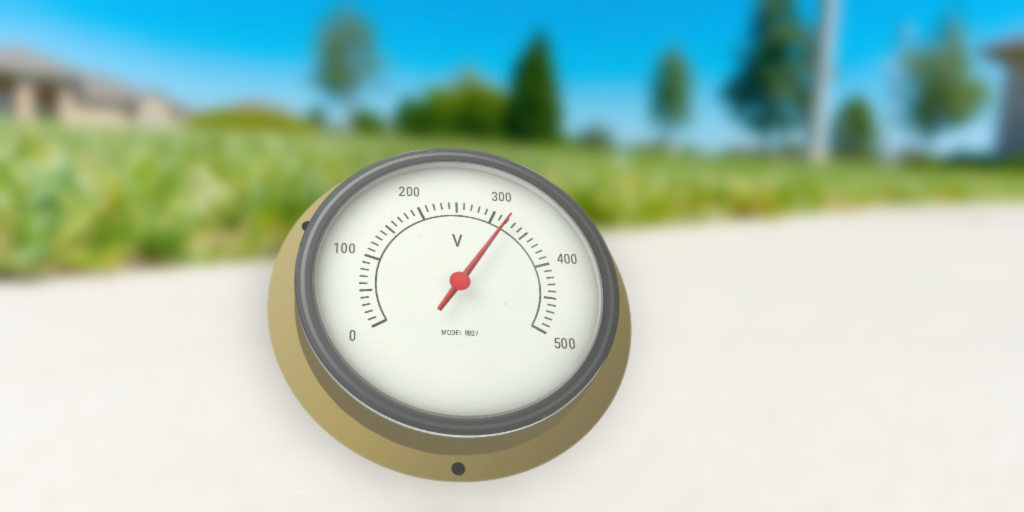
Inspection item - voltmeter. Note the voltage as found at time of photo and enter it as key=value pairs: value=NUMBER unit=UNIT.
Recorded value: value=320 unit=V
